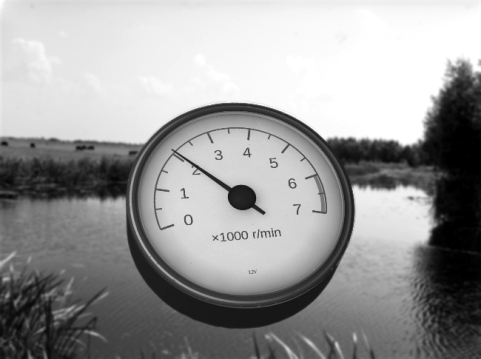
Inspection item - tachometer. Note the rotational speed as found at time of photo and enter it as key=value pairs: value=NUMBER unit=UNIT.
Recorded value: value=2000 unit=rpm
